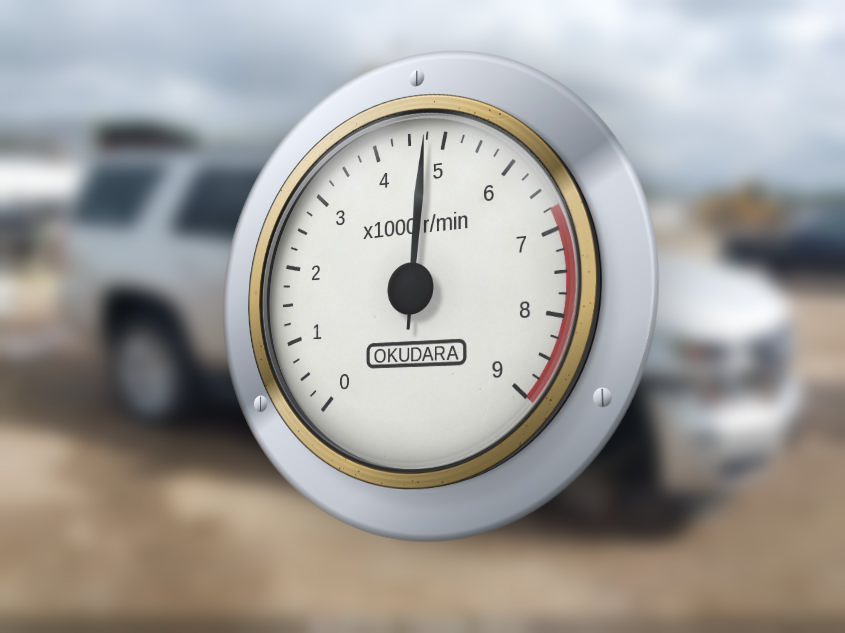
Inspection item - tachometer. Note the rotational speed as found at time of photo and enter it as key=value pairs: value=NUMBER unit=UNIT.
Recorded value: value=4750 unit=rpm
